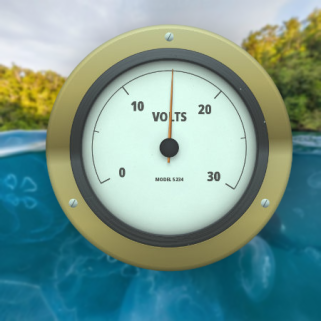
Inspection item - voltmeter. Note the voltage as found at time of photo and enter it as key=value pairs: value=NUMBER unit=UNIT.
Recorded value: value=15 unit=V
